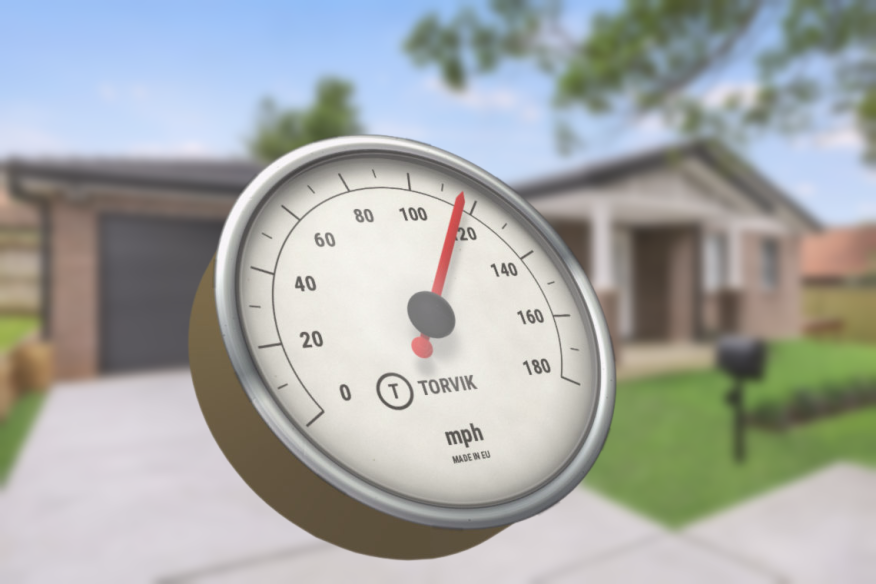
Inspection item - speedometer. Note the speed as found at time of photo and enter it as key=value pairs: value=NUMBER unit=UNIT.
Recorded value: value=115 unit=mph
